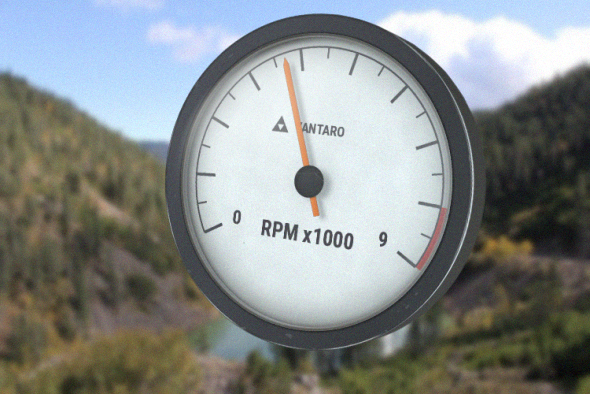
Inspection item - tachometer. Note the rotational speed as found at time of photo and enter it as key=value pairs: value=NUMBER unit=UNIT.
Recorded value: value=3750 unit=rpm
